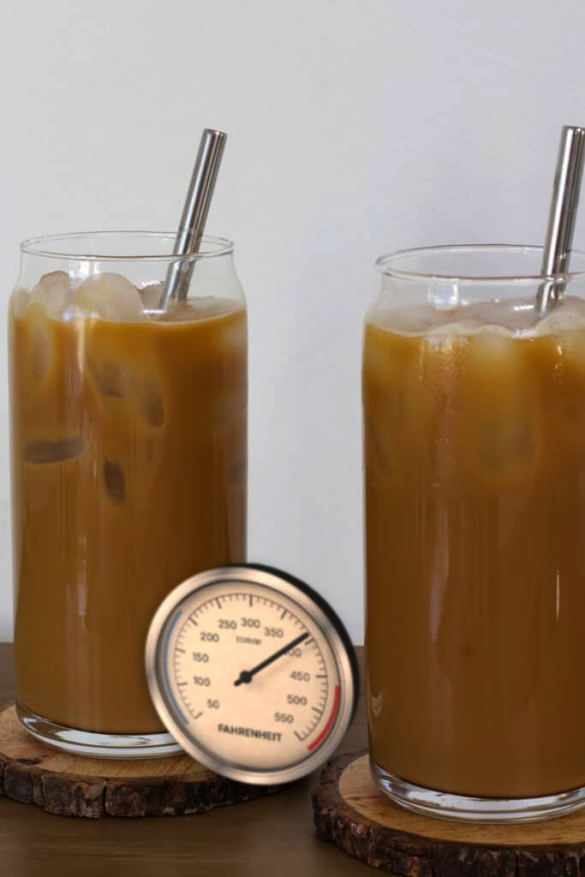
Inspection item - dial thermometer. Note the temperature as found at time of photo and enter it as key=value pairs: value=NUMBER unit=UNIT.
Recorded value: value=390 unit=°F
